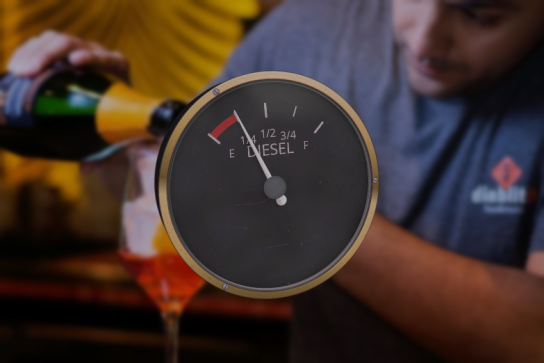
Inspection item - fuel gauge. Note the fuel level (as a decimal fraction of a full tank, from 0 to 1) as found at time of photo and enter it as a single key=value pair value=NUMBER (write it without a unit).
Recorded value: value=0.25
